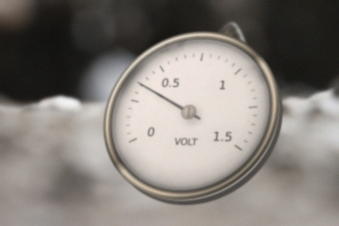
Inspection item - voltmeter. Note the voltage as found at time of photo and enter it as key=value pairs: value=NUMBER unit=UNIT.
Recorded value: value=0.35 unit=V
